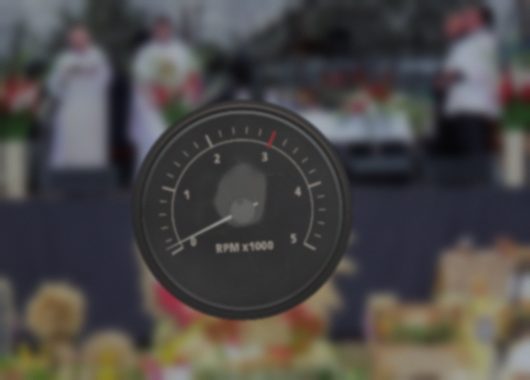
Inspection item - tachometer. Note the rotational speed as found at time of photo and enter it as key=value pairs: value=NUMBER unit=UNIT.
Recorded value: value=100 unit=rpm
